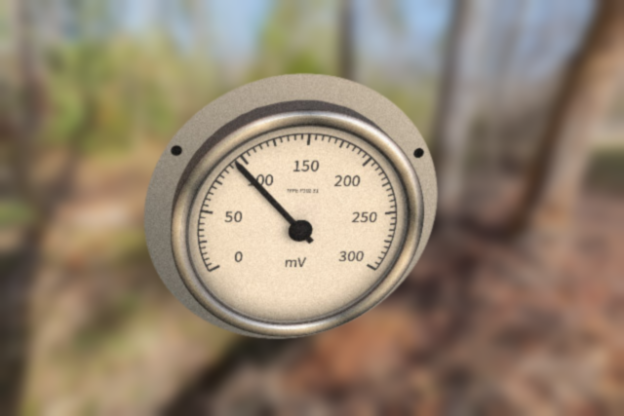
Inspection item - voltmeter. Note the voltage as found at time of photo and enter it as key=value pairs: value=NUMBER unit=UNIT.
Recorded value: value=95 unit=mV
